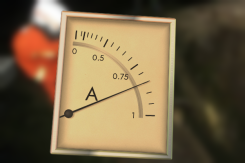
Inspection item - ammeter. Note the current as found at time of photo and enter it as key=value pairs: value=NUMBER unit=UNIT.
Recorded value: value=0.85 unit=A
